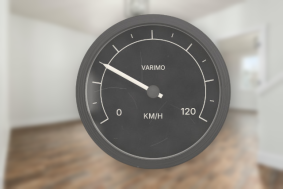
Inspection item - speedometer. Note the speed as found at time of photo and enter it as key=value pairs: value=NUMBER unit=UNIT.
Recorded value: value=30 unit=km/h
